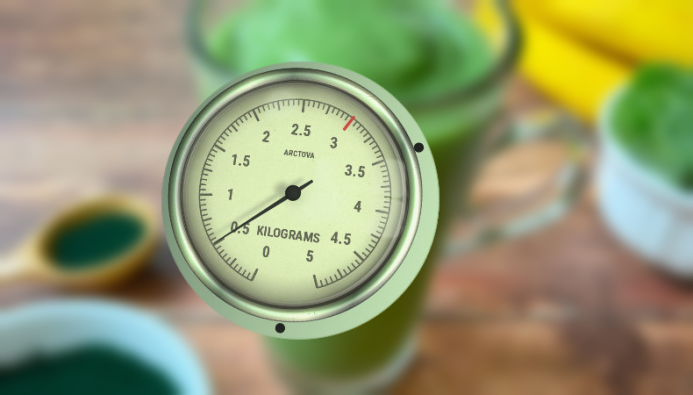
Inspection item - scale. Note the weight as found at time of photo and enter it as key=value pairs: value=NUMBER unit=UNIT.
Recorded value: value=0.5 unit=kg
